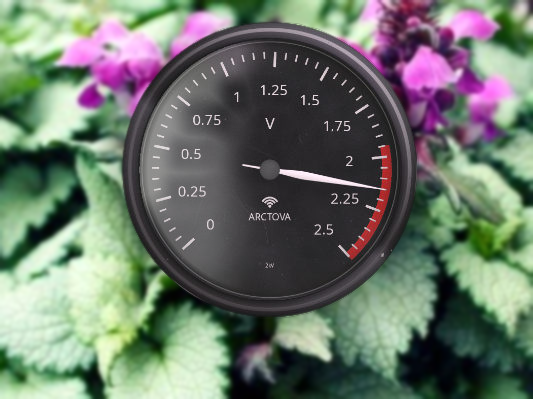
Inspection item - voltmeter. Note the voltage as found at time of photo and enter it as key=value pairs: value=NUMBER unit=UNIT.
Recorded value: value=2.15 unit=V
